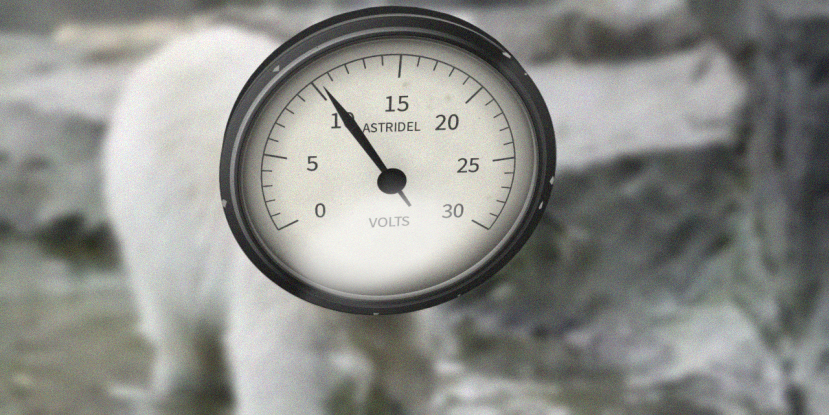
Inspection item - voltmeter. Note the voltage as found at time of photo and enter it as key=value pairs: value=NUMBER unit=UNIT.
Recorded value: value=10.5 unit=V
